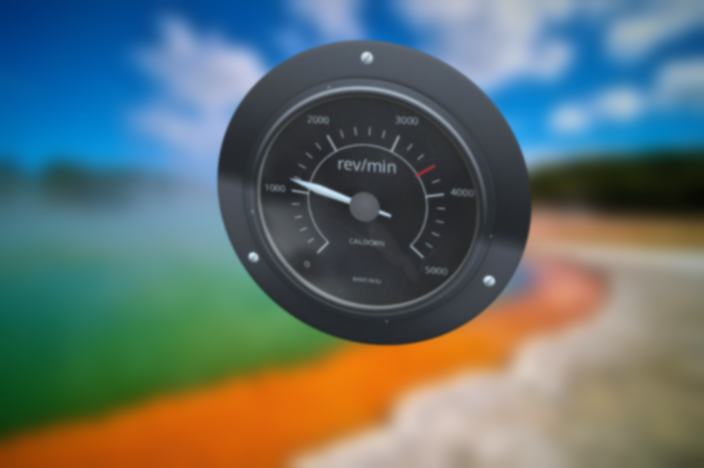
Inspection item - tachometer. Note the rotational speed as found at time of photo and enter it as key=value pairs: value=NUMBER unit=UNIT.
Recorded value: value=1200 unit=rpm
